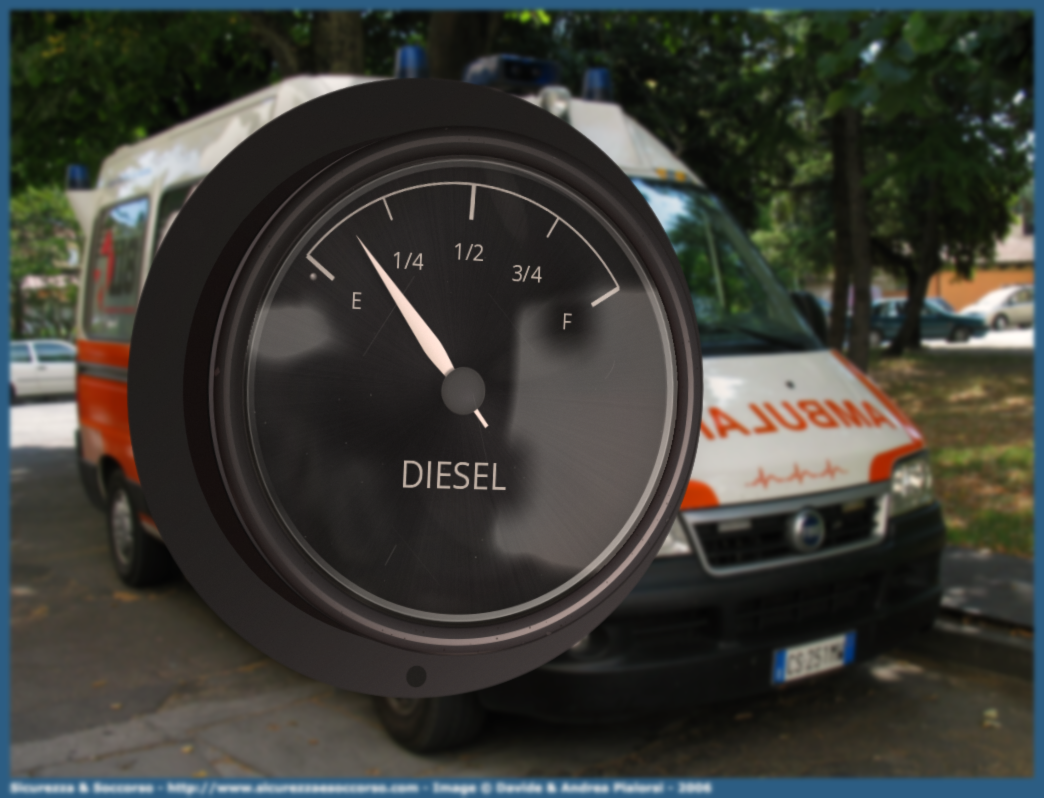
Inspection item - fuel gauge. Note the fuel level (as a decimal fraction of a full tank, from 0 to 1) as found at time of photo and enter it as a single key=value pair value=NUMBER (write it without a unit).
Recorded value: value=0.125
